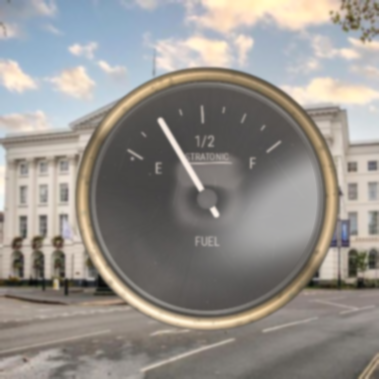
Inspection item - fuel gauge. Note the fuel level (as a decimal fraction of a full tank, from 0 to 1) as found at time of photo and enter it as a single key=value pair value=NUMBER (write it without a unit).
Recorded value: value=0.25
